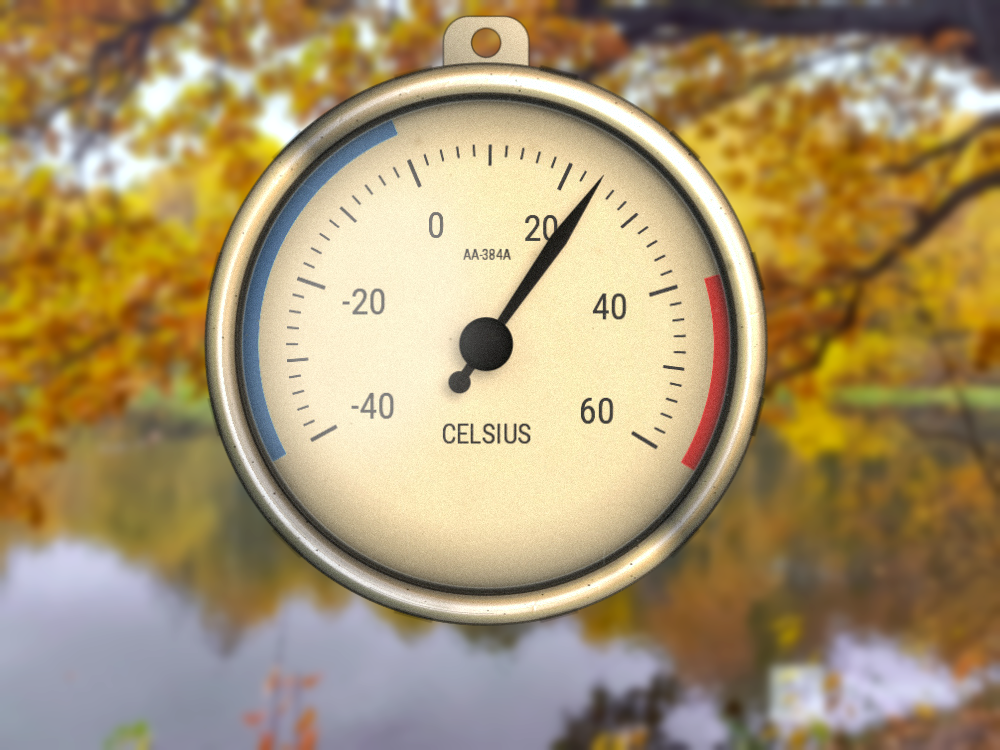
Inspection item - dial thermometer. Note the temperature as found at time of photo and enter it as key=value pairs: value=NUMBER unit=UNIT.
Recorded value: value=24 unit=°C
